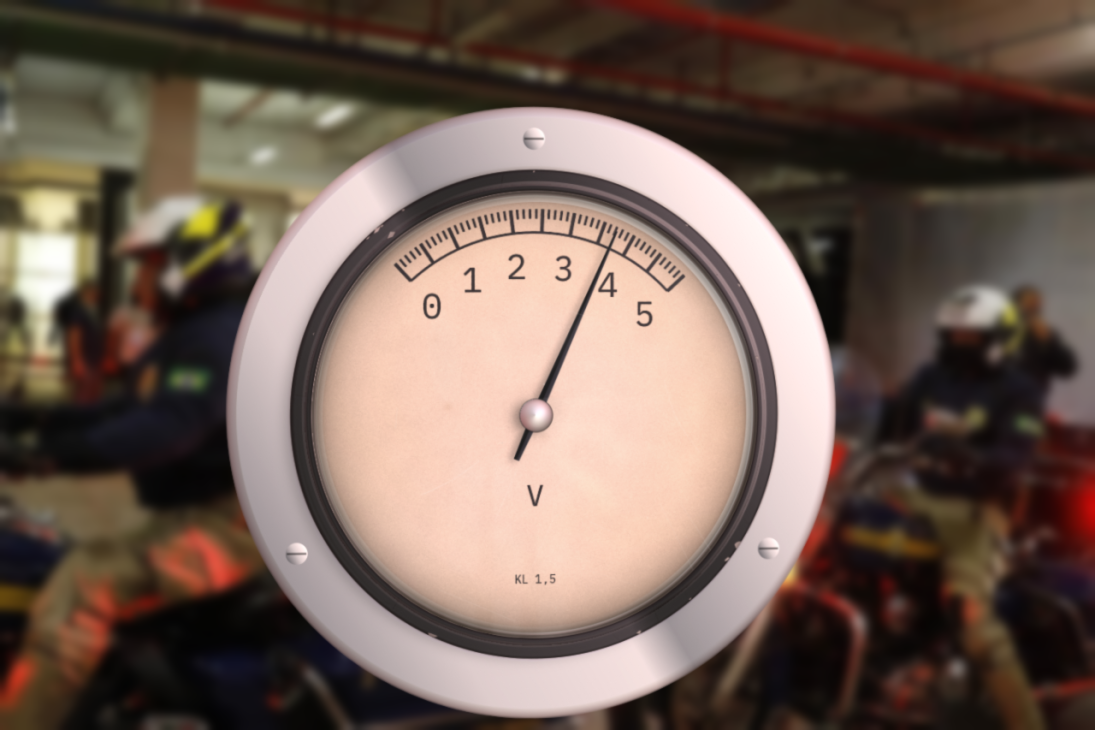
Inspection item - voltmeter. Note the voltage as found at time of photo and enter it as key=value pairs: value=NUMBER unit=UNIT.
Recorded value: value=3.7 unit=V
